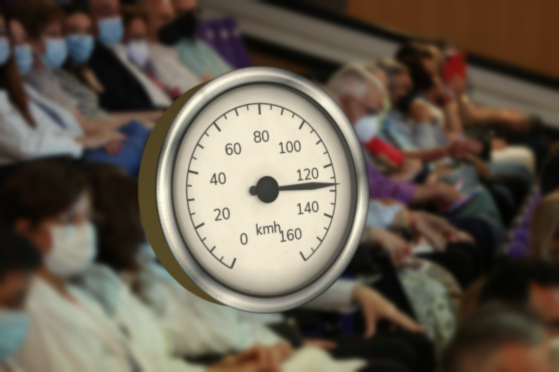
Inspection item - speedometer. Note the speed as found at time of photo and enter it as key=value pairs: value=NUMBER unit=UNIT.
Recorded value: value=127.5 unit=km/h
